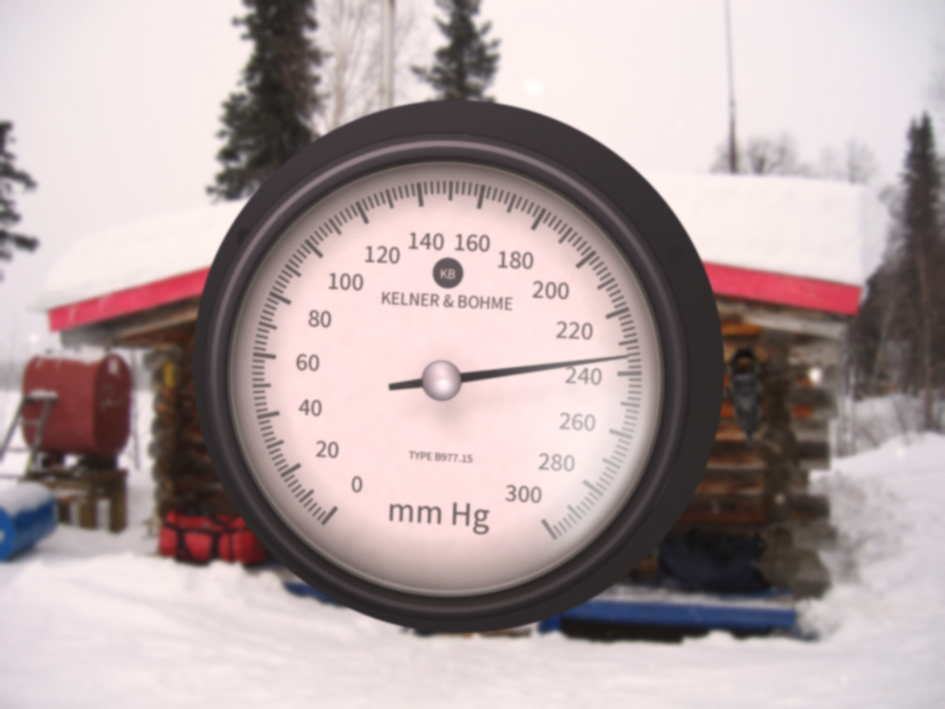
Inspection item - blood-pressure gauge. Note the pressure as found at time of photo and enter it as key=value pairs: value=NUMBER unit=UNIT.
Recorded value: value=234 unit=mmHg
